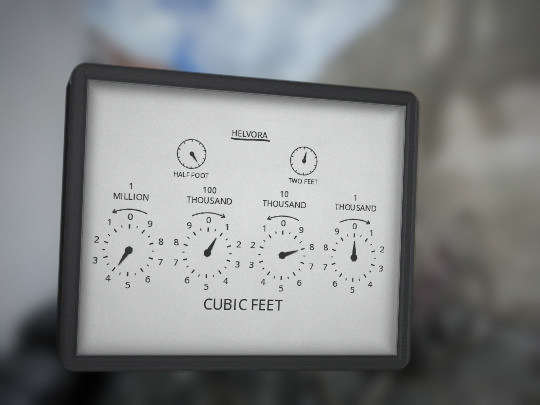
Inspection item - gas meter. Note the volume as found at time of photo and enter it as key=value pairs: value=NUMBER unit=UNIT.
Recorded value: value=408000 unit=ft³
